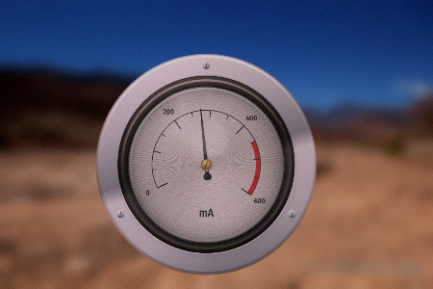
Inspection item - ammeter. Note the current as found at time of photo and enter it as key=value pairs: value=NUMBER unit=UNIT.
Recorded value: value=275 unit=mA
